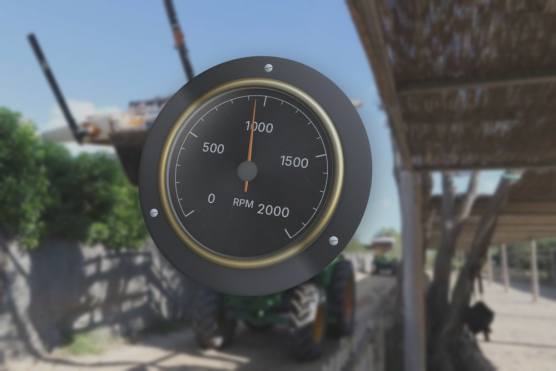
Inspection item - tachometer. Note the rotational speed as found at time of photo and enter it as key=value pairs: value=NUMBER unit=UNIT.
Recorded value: value=950 unit=rpm
